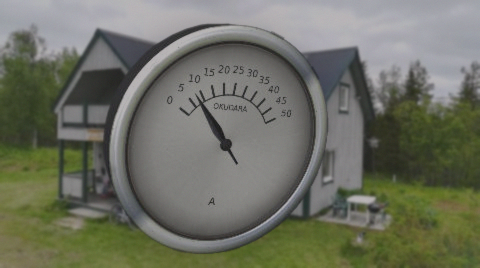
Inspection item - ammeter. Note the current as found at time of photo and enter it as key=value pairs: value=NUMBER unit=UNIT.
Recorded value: value=7.5 unit=A
